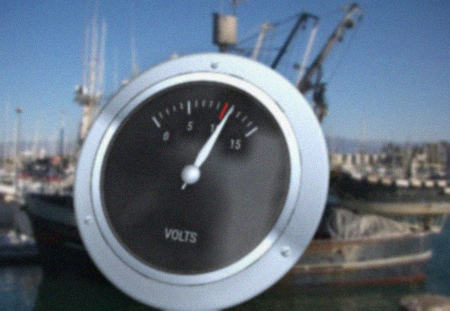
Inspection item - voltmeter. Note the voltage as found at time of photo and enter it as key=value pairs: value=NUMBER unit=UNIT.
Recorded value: value=11 unit=V
